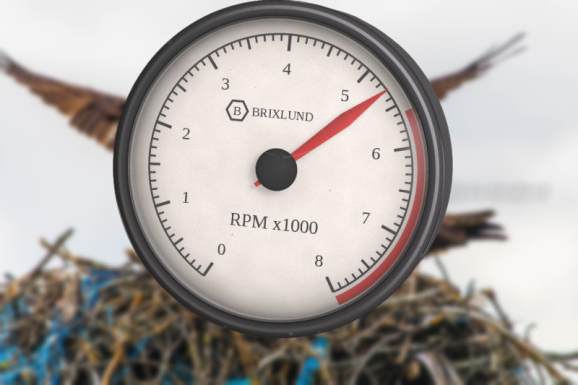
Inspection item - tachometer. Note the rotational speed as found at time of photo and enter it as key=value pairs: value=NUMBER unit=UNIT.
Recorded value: value=5300 unit=rpm
